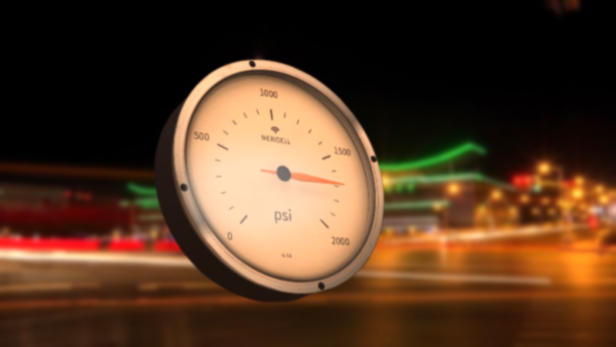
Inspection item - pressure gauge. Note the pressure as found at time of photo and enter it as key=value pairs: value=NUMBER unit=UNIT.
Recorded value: value=1700 unit=psi
